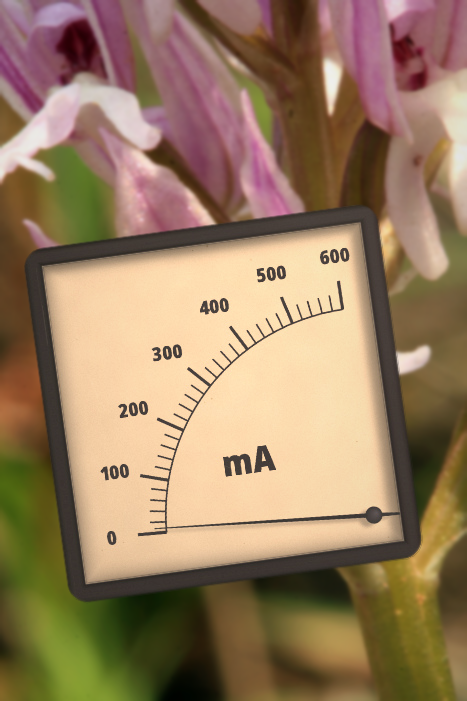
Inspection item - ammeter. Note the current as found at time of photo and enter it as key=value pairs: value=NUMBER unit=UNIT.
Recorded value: value=10 unit=mA
